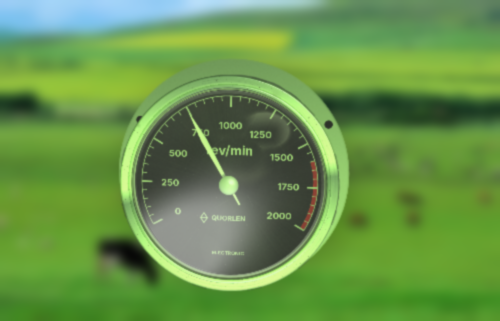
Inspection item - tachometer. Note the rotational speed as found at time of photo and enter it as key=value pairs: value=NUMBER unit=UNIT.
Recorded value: value=750 unit=rpm
